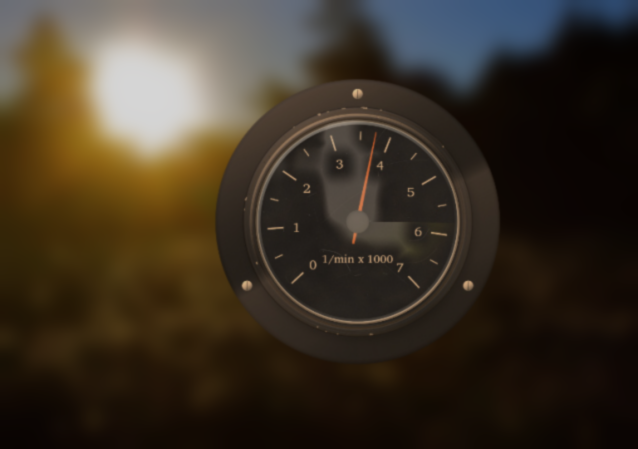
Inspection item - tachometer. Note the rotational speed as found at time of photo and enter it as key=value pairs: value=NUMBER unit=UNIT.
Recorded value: value=3750 unit=rpm
